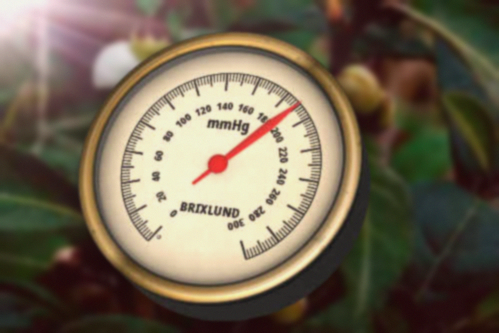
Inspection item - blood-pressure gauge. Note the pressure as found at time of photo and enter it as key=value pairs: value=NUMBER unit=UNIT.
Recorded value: value=190 unit=mmHg
